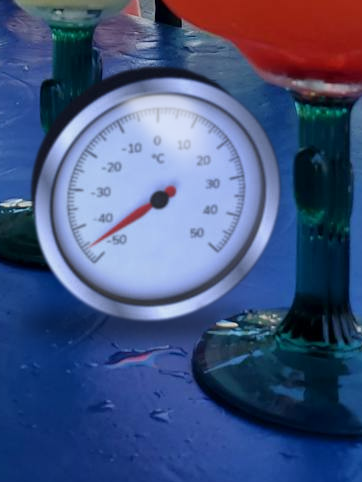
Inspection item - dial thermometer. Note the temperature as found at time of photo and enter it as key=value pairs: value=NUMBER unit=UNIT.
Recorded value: value=-45 unit=°C
